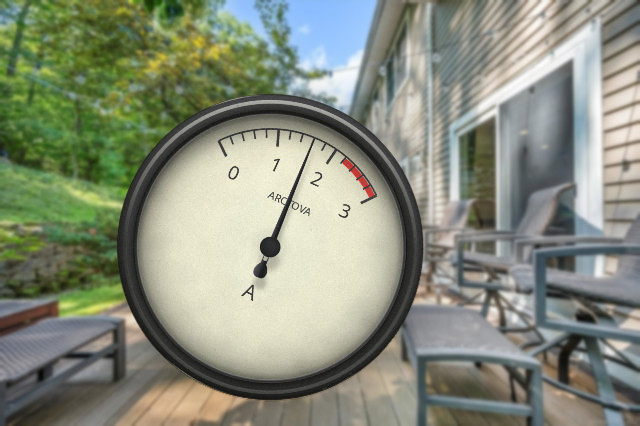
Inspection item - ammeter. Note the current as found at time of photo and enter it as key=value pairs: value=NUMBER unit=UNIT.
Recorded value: value=1.6 unit=A
